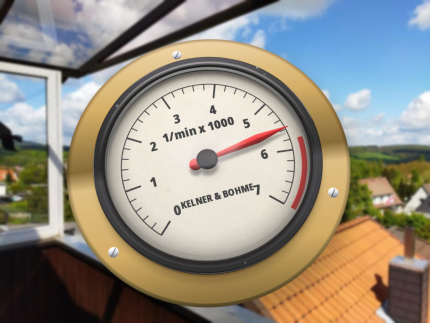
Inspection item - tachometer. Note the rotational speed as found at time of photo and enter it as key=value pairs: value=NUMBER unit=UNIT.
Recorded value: value=5600 unit=rpm
